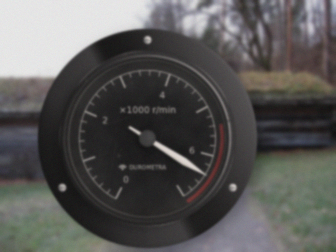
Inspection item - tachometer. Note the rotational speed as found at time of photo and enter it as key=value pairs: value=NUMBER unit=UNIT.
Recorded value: value=6400 unit=rpm
